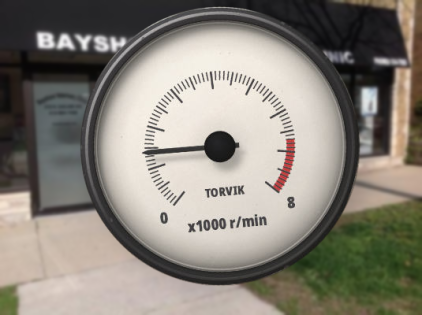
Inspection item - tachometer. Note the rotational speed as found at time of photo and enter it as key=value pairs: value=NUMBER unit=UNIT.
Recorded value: value=1400 unit=rpm
